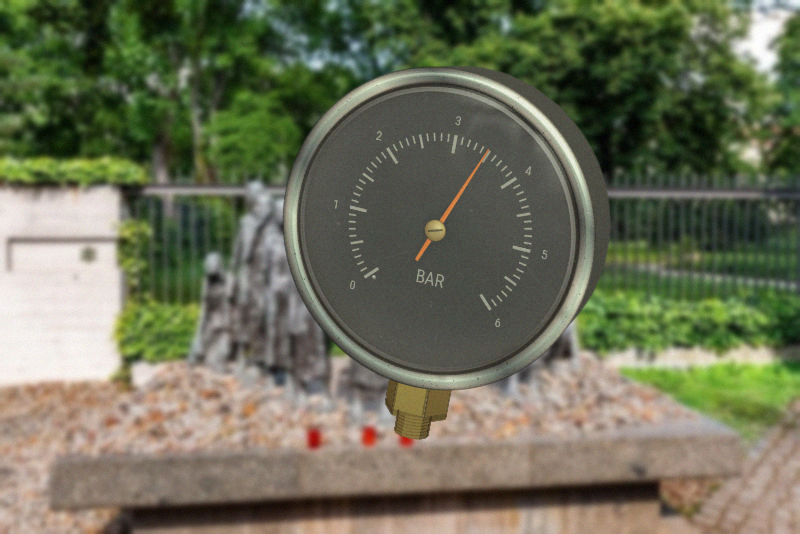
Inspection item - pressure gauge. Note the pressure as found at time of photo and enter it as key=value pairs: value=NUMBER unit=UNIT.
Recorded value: value=3.5 unit=bar
